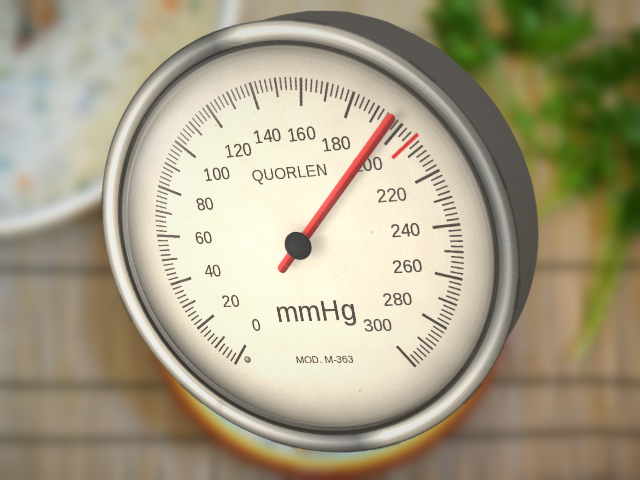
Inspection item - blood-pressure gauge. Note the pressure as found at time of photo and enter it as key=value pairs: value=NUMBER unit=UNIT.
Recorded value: value=196 unit=mmHg
